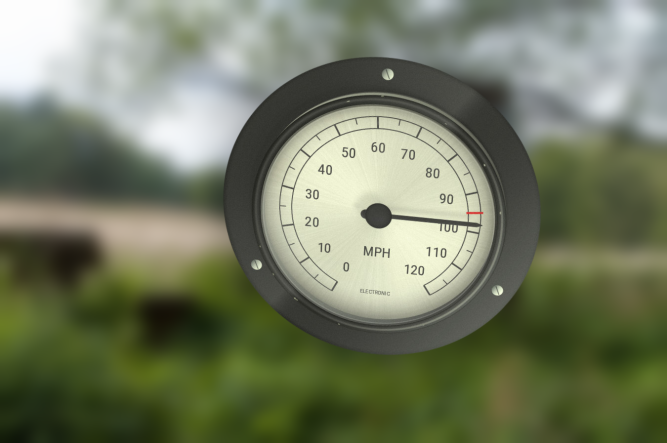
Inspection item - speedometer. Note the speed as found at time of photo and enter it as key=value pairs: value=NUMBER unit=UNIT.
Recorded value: value=97.5 unit=mph
